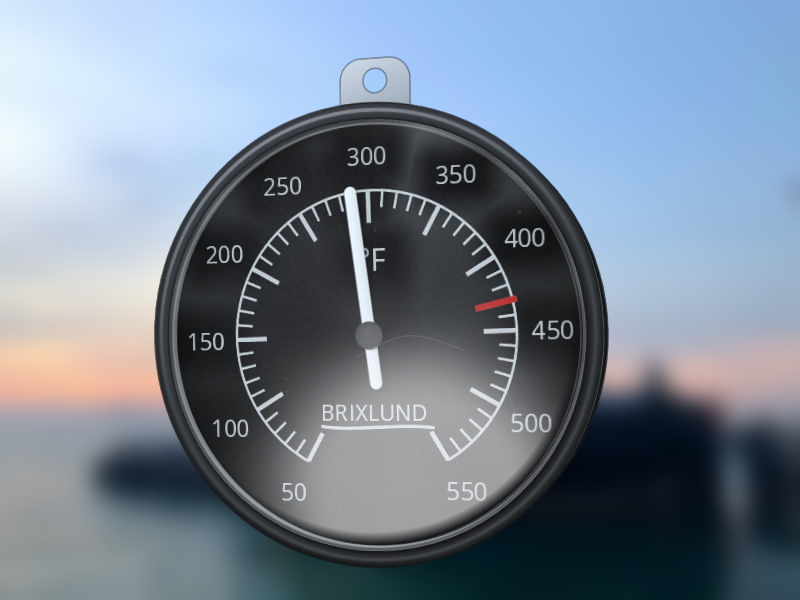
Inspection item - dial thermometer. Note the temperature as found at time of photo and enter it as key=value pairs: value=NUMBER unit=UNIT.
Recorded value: value=290 unit=°F
